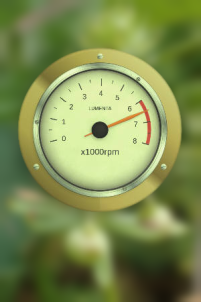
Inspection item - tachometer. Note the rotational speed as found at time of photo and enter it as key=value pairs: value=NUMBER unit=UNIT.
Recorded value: value=6500 unit=rpm
